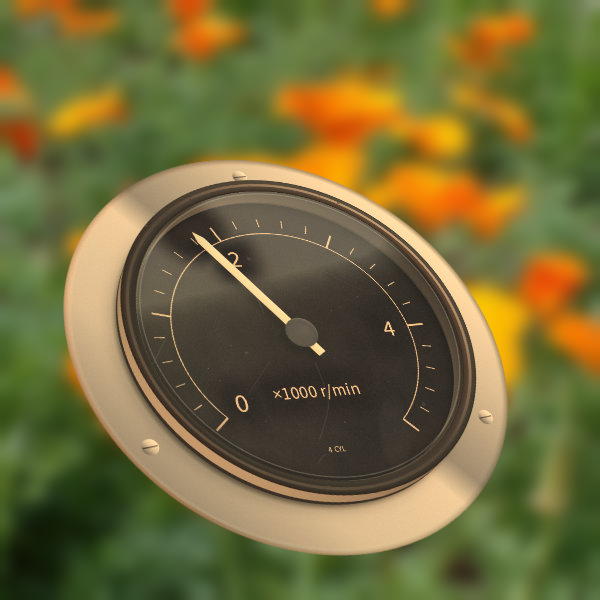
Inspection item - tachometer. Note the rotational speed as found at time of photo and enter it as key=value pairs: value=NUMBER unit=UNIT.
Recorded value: value=1800 unit=rpm
